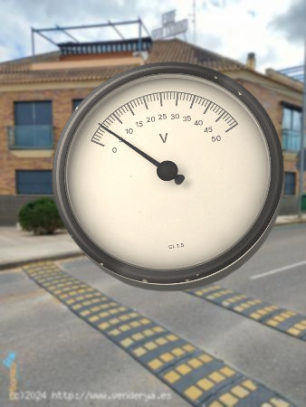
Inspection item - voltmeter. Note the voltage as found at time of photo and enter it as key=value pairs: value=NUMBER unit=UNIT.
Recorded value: value=5 unit=V
